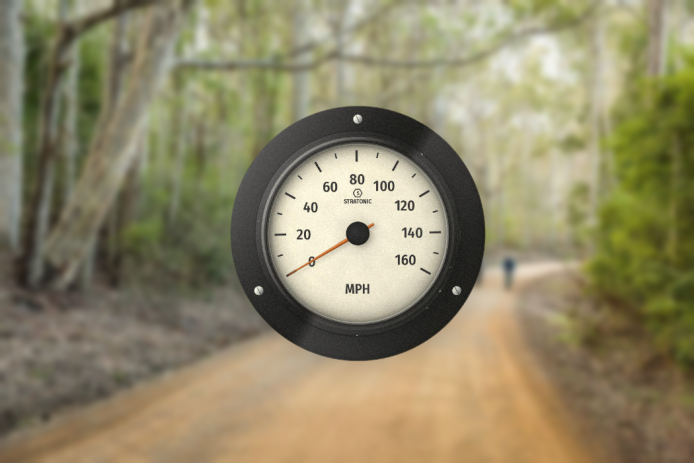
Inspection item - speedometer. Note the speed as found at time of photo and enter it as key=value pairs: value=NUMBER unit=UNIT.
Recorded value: value=0 unit=mph
